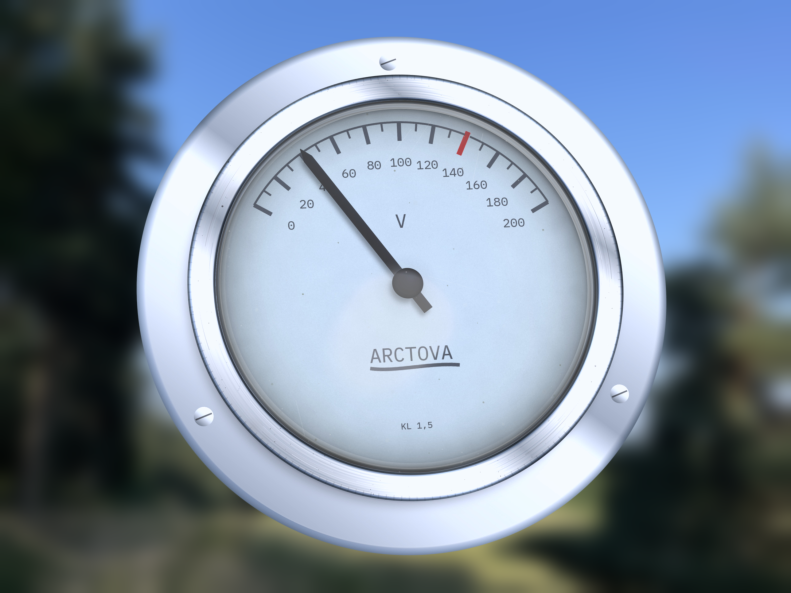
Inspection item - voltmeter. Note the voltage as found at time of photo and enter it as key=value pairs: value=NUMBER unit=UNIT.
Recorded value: value=40 unit=V
